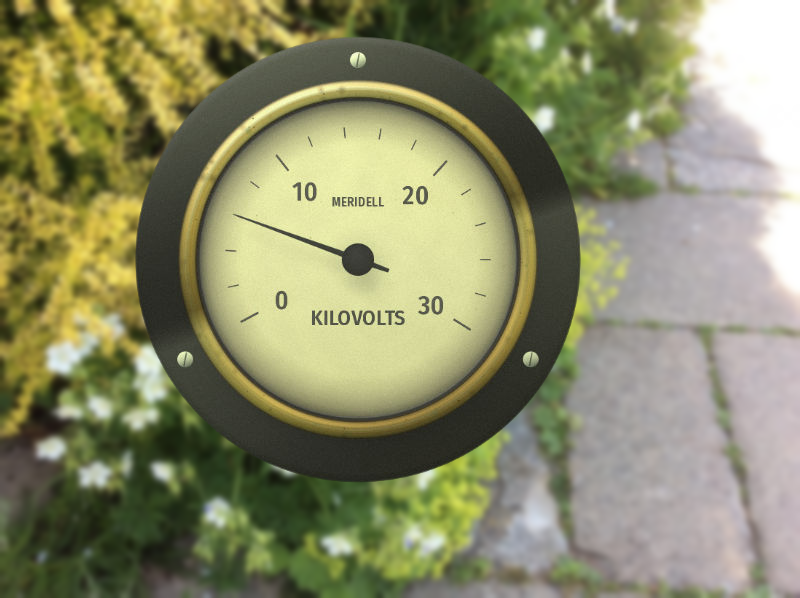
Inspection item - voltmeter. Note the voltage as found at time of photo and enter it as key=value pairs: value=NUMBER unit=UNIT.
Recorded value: value=6 unit=kV
